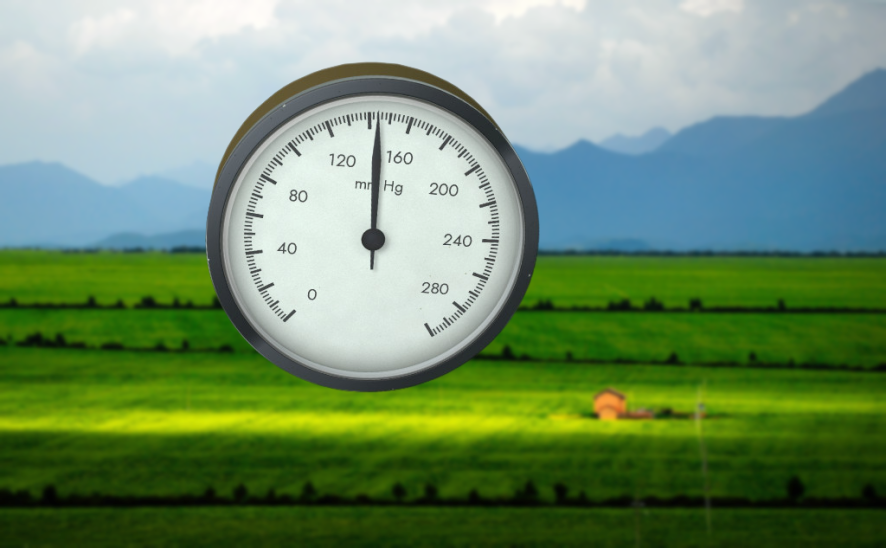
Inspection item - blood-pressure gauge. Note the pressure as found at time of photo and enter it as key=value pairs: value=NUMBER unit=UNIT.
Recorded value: value=144 unit=mmHg
